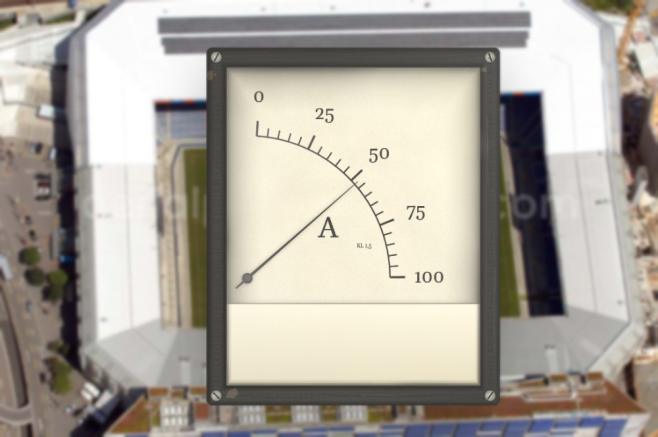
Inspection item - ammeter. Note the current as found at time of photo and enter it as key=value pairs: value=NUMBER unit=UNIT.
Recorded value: value=52.5 unit=A
